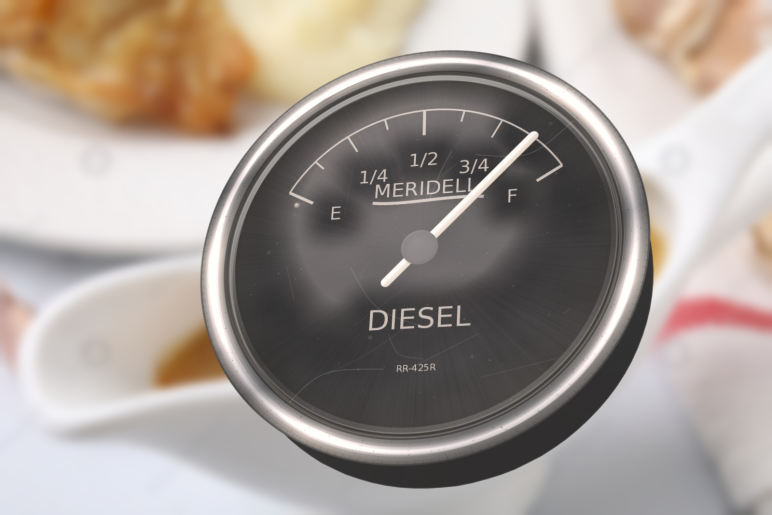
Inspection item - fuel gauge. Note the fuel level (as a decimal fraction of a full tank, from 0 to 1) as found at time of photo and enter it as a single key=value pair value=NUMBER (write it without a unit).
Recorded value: value=0.875
